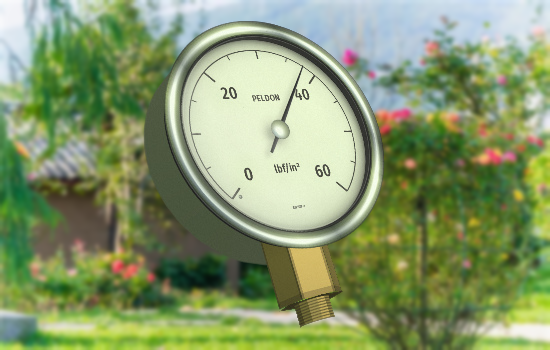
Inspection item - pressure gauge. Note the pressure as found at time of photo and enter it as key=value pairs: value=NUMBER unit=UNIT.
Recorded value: value=37.5 unit=psi
